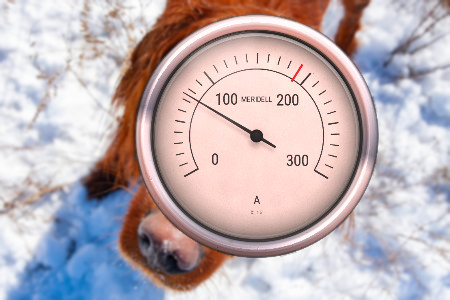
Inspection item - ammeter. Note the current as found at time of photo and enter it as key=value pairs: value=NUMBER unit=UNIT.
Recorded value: value=75 unit=A
